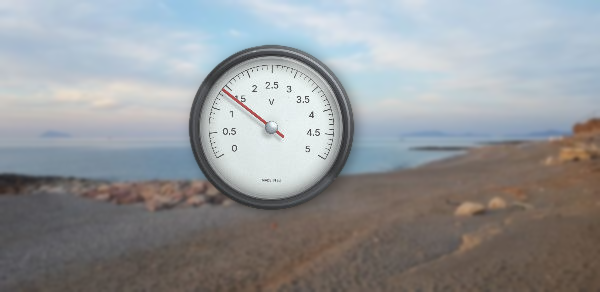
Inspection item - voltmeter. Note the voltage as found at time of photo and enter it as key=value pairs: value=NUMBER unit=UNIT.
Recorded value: value=1.4 unit=V
